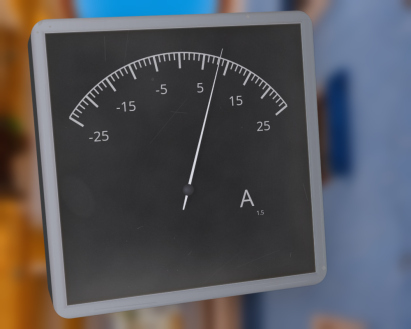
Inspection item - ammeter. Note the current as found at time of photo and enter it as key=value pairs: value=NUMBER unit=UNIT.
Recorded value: value=8 unit=A
